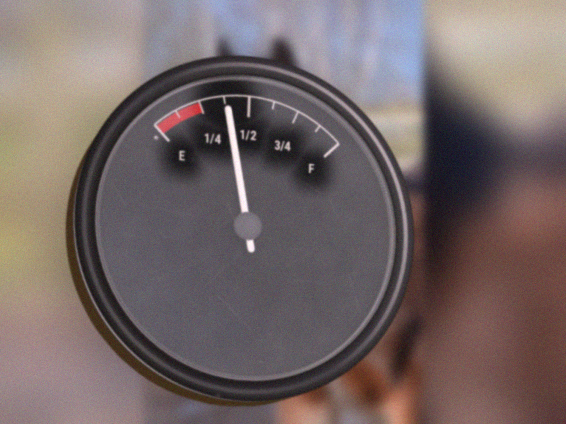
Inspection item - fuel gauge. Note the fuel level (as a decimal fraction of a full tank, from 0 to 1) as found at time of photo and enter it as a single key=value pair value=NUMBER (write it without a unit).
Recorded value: value=0.375
